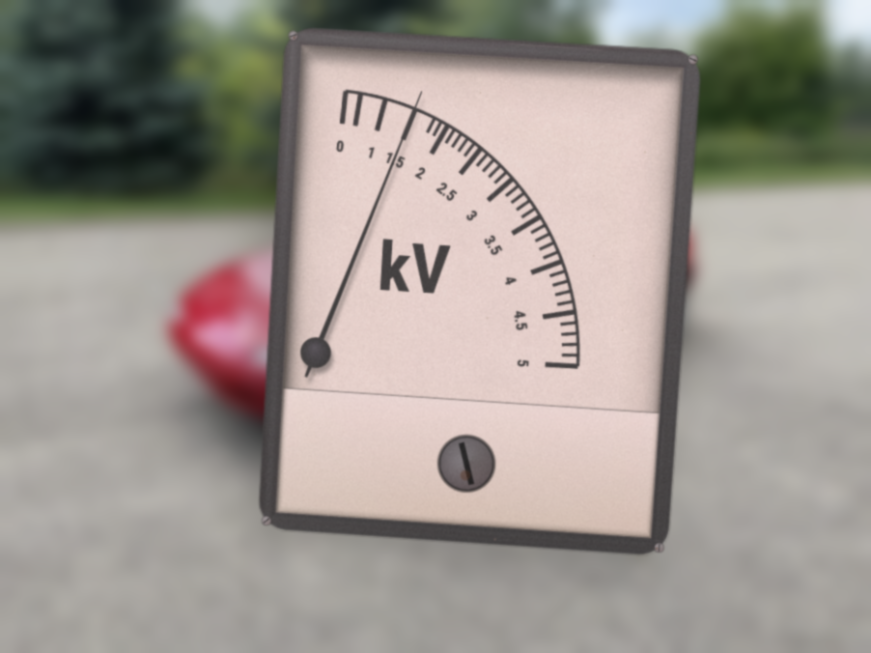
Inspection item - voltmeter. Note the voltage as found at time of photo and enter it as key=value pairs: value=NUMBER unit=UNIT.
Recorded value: value=1.5 unit=kV
